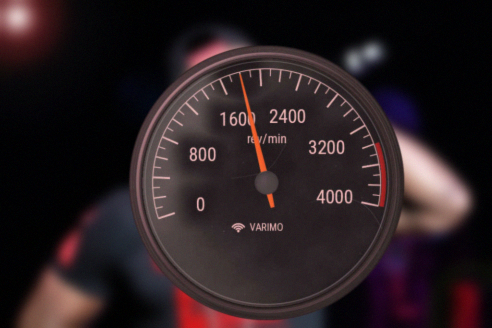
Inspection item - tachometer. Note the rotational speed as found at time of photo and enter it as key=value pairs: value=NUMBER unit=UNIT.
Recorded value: value=1800 unit=rpm
